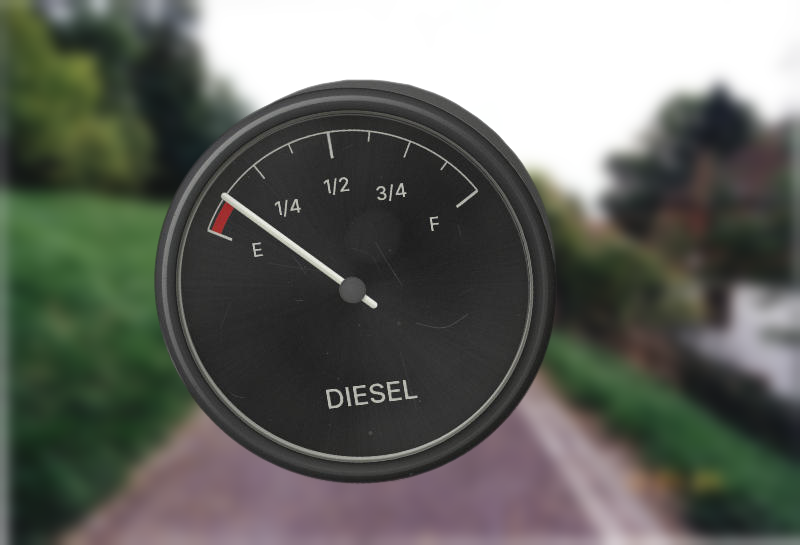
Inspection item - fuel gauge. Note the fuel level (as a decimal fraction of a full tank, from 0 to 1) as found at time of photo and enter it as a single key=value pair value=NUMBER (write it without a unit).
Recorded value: value=0.125
